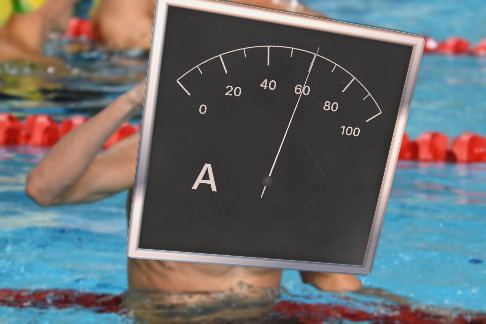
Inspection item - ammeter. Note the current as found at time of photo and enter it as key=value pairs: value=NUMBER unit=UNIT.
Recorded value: value=60 unit=A
